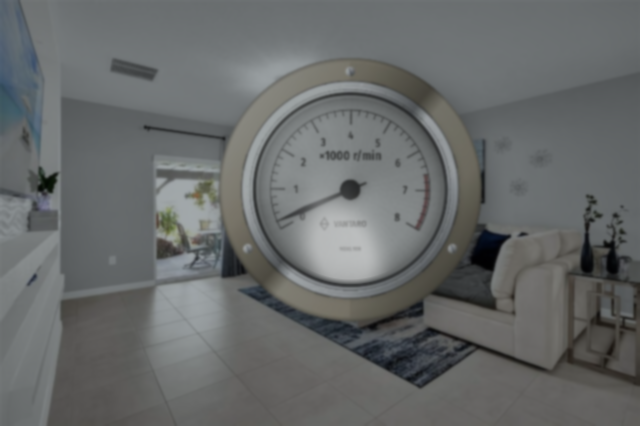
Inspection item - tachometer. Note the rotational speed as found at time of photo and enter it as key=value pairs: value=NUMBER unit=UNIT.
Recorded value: value=200 unit=rpm
